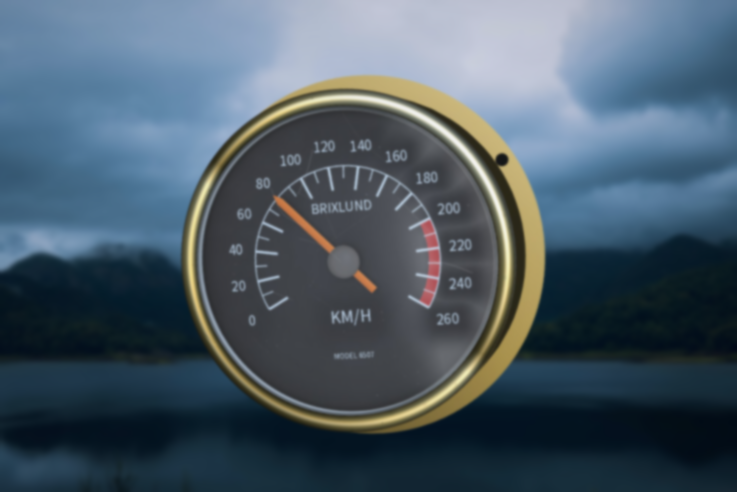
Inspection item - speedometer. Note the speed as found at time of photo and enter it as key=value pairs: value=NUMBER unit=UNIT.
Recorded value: value=80 unit=km/h
